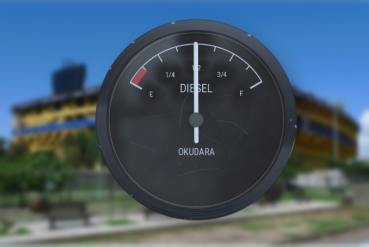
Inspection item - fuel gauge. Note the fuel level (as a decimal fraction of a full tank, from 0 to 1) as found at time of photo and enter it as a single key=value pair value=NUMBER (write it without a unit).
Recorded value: value=0.5
